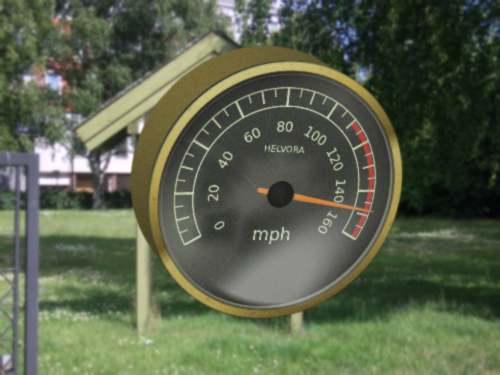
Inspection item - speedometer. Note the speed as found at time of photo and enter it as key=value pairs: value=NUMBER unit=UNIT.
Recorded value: value=147.5 unit=mph
